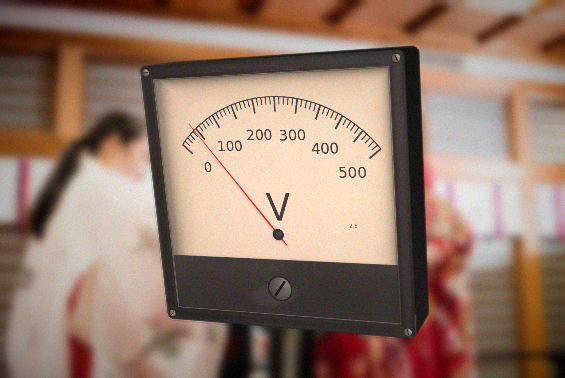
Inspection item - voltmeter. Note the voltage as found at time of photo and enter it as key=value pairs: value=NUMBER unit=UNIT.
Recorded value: value=50 unit=V
